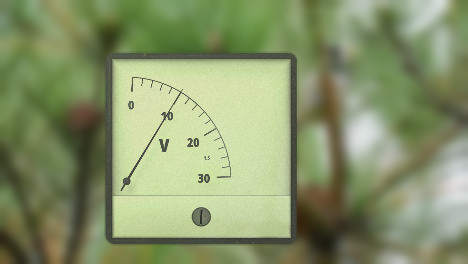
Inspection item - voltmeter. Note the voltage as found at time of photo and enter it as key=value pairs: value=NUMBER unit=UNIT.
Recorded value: value=10 unit=V
